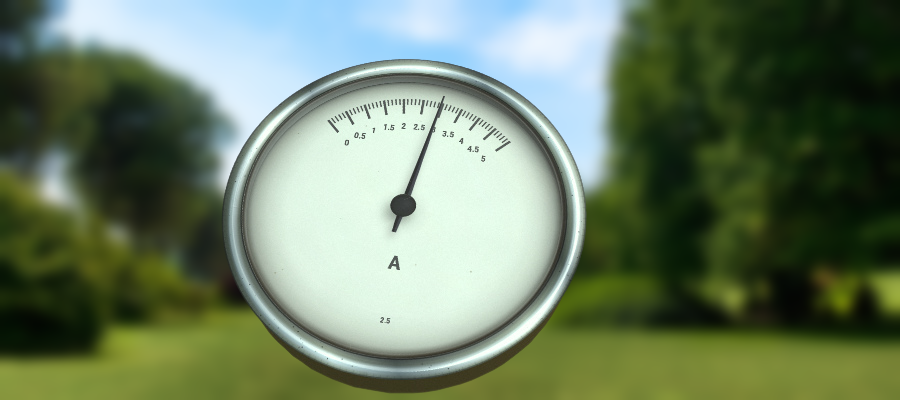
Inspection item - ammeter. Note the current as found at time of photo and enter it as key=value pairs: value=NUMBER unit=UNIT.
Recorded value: value=3 unit=A
